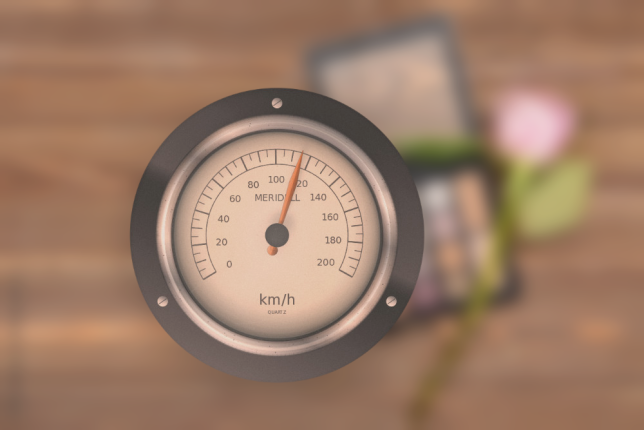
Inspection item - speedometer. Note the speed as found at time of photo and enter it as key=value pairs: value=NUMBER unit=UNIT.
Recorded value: value=115 unit=km/h
